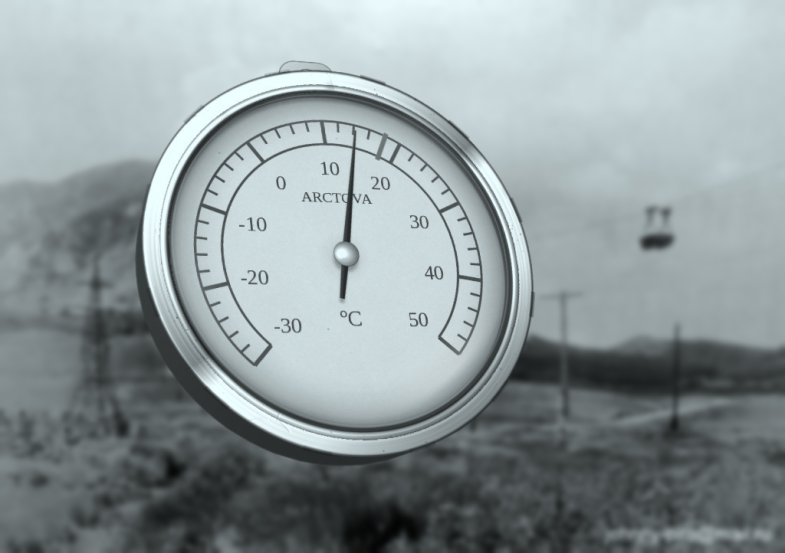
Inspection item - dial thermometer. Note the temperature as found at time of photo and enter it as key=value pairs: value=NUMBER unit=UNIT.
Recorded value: value=14 unit=°C
